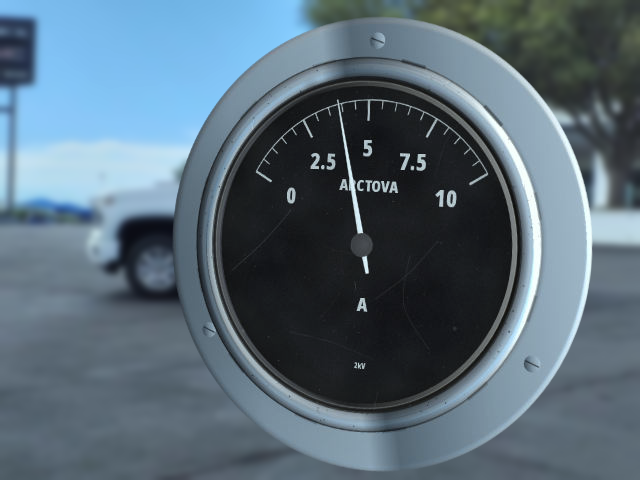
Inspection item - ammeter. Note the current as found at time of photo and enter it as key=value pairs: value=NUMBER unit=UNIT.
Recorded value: value=4 unit=A
